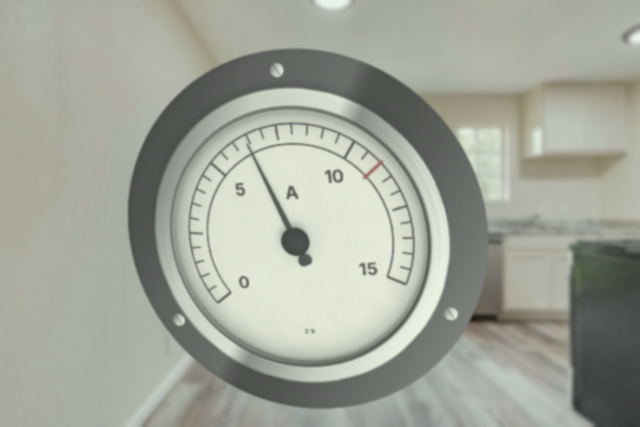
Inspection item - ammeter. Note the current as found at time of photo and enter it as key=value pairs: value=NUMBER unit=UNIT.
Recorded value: value=6.5 unit=A
